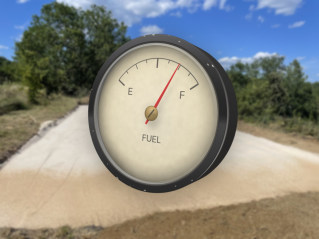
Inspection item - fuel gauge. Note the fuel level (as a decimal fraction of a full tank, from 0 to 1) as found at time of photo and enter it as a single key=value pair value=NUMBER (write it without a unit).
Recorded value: value=0.75
